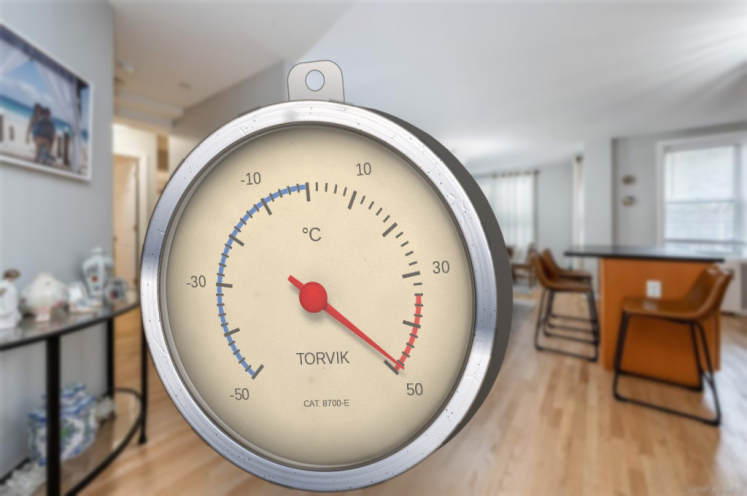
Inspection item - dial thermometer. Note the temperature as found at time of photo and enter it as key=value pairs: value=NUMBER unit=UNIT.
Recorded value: value=48 unit=°C
